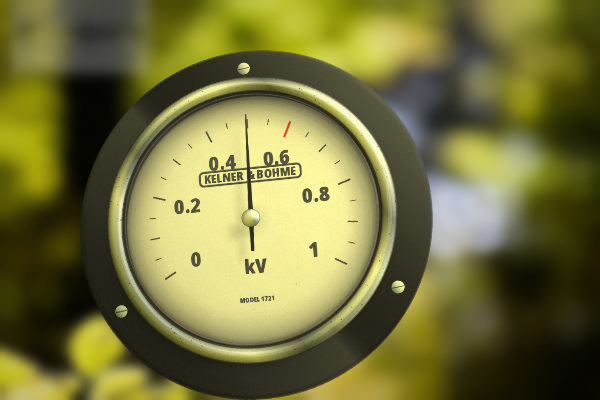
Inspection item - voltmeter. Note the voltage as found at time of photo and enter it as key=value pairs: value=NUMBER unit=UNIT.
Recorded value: value=0.5 unit=kV
